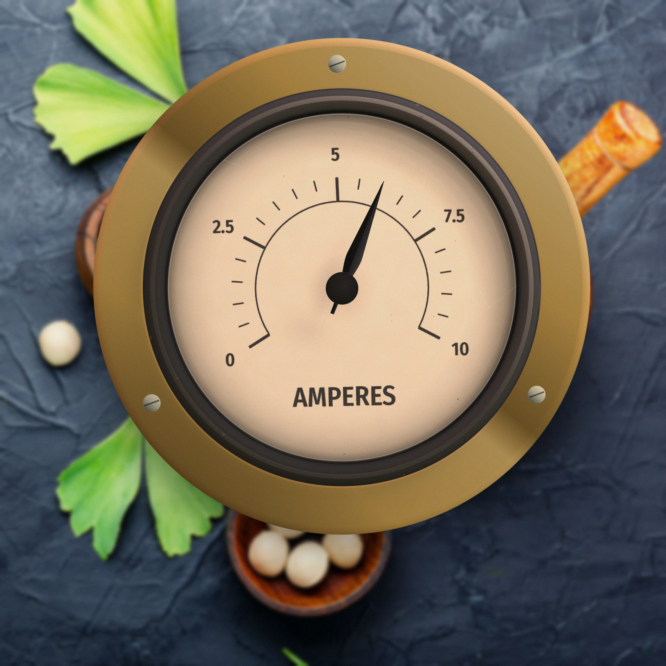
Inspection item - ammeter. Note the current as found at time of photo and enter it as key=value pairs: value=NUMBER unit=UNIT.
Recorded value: value=6 unit=A
